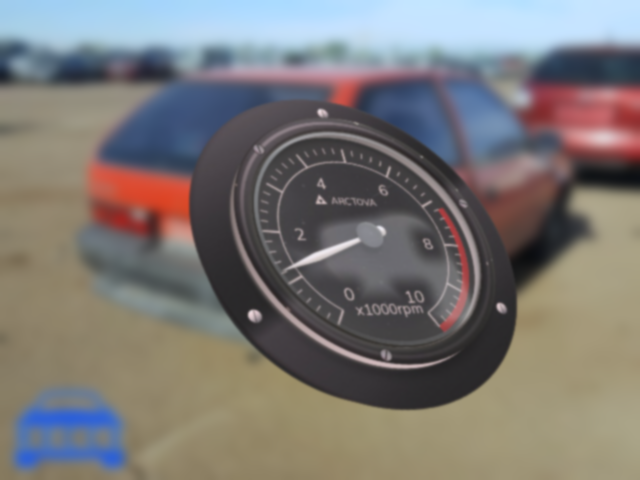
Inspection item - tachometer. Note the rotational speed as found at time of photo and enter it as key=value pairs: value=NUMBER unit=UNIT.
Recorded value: value=1200 unit=rpm
